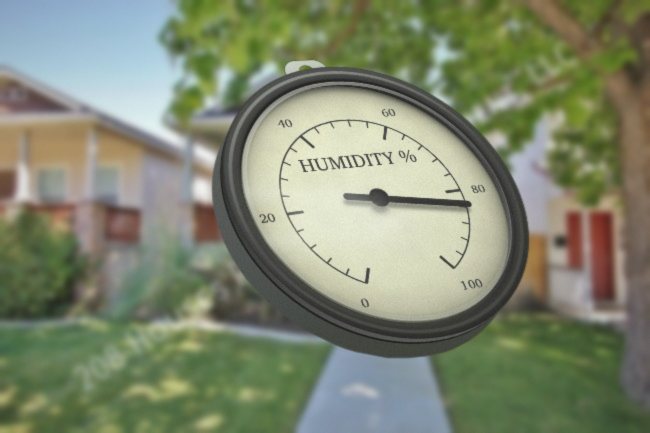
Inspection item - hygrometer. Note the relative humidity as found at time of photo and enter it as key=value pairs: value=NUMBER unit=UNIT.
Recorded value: value=84 unit=%
